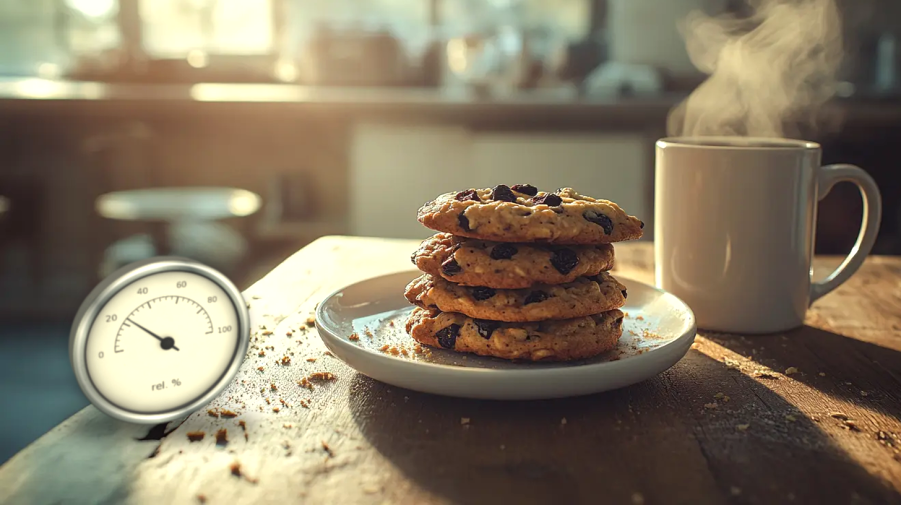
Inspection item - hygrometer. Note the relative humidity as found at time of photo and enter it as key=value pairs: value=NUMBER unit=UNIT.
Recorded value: value=24 unit=%
